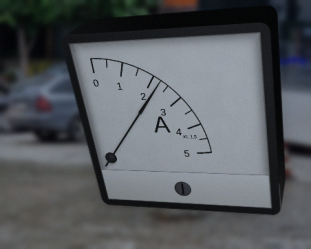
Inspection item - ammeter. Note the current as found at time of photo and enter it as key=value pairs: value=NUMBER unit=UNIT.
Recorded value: value=2.25 unit=A
